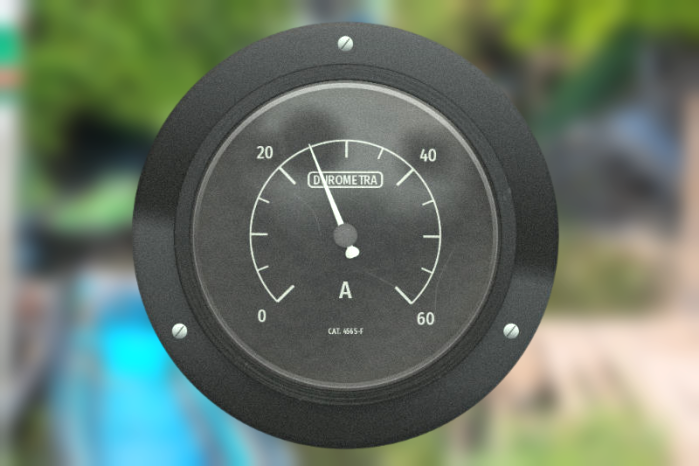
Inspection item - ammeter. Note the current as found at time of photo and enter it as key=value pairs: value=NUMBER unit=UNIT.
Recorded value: value=25 unit=A
